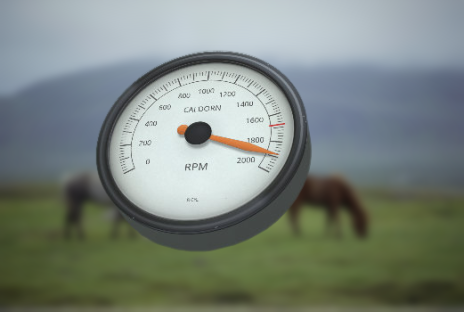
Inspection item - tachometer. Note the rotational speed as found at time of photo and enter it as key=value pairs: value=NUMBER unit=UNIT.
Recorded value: value=1900 unit=rpm
